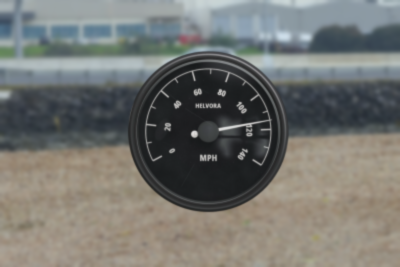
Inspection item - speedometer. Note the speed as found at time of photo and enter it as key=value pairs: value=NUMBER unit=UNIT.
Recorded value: value=115 unit=mph
